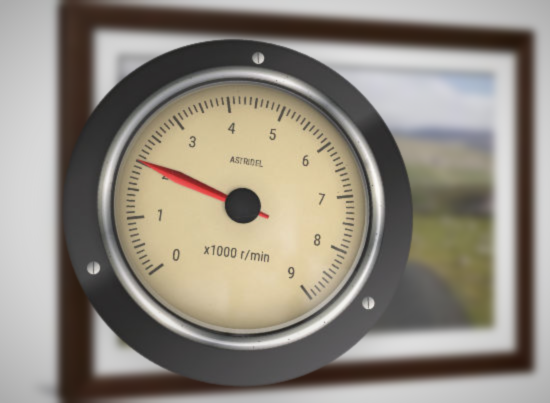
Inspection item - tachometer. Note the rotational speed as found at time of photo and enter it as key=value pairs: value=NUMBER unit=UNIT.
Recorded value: value=2000 unit=rpm
